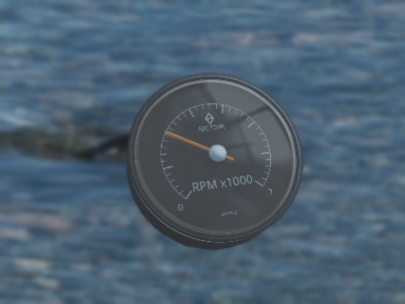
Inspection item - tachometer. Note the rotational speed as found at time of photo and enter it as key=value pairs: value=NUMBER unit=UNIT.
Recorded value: value=2000 unit=rpm
